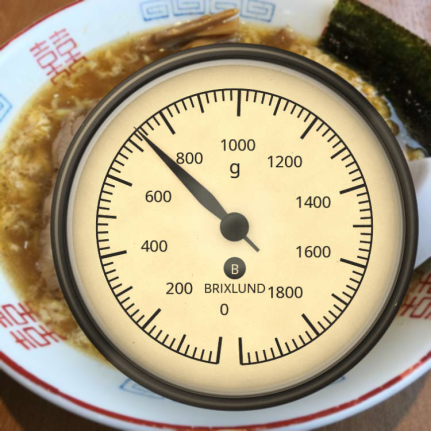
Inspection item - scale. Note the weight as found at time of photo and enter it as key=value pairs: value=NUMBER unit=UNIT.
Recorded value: value=730 unit=g
